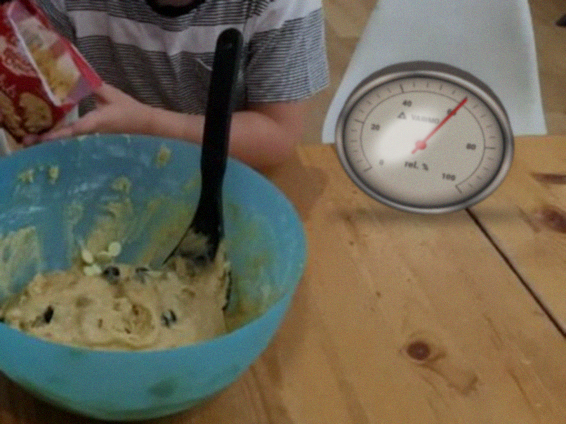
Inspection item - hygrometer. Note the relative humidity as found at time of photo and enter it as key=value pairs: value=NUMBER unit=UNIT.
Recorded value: value=60 unit=%
